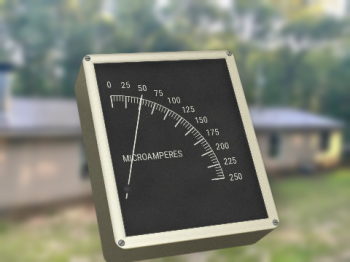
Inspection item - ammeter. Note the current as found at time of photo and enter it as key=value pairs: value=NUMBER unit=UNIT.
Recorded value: value=50 unit=µA
